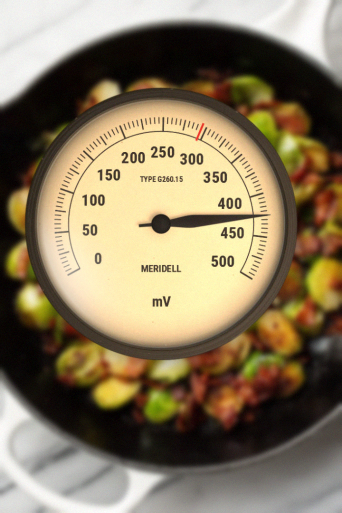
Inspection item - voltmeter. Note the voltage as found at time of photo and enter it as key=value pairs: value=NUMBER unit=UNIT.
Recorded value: value=425 unit=mV
